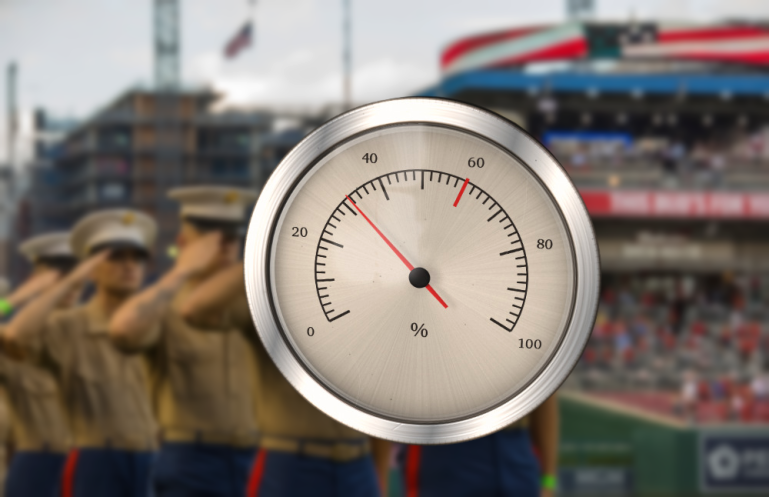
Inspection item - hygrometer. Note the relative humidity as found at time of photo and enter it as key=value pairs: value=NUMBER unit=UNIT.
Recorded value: value=32 unit=%
